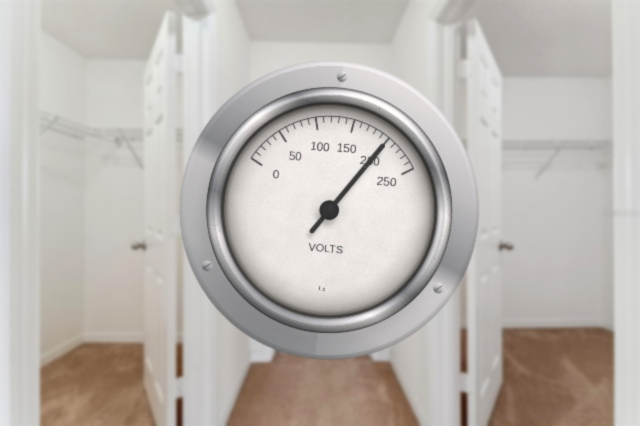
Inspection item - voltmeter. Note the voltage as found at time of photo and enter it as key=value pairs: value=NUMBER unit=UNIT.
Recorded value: value=200 unit=V
